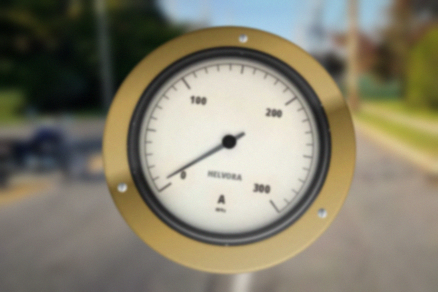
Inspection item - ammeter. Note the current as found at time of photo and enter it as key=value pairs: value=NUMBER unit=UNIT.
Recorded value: value=5 unit=A
